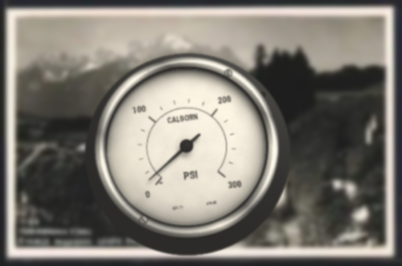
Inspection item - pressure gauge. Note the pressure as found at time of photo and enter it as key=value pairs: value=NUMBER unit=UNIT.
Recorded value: value=10 unit=psi
